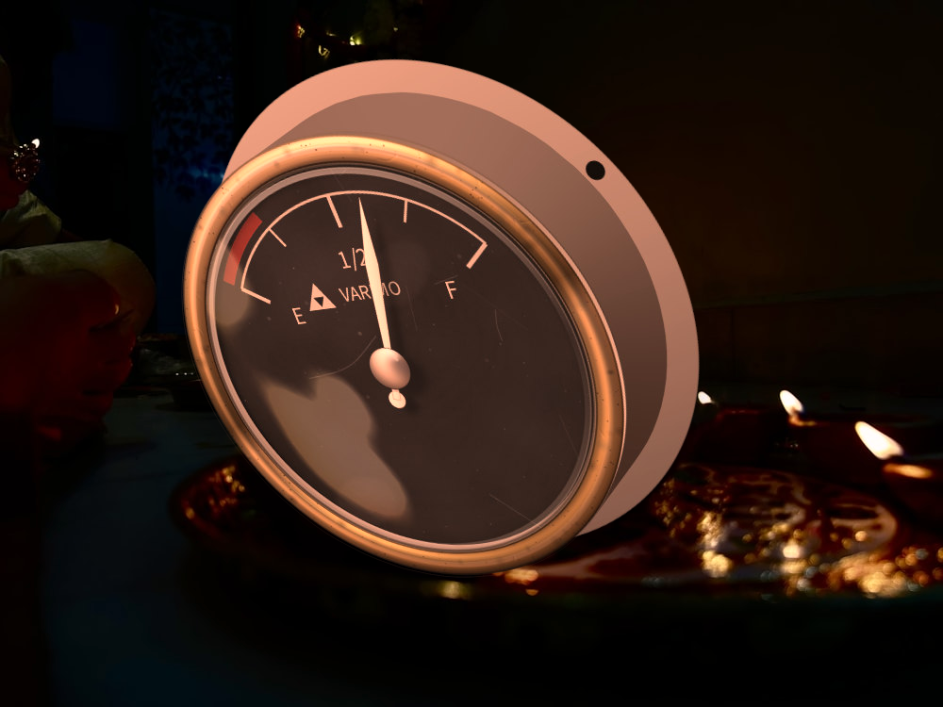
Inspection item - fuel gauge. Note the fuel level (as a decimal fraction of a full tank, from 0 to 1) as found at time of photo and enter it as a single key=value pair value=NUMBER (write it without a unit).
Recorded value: value=0.625
